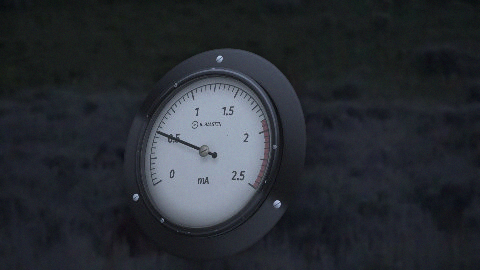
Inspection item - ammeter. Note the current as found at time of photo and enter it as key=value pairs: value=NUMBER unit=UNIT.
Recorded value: value=0.5 unit=mA
